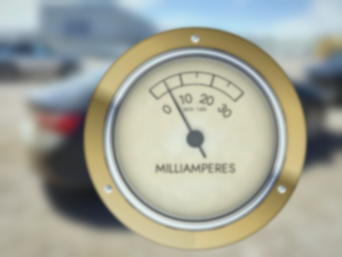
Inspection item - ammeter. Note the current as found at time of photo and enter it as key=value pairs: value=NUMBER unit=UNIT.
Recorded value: value=5 unit=mA
